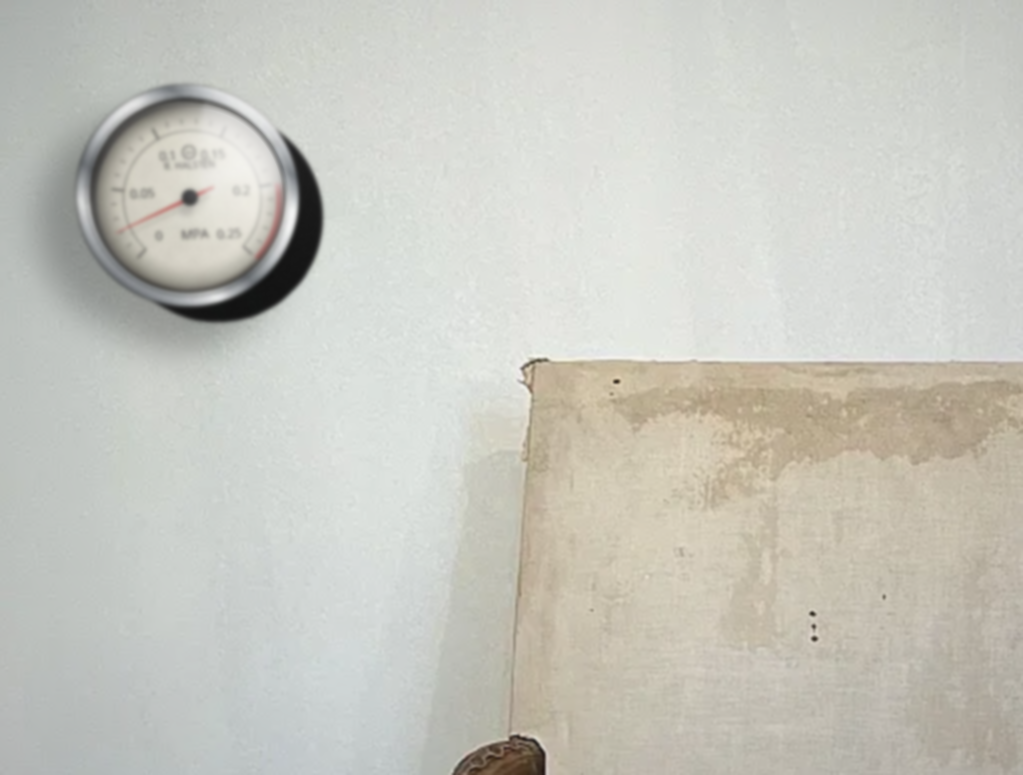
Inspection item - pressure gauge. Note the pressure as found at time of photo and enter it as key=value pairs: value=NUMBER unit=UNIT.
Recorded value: value=0.02 unit=MPa
